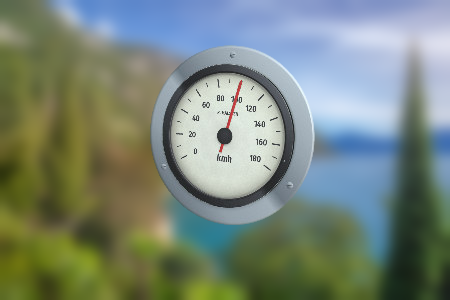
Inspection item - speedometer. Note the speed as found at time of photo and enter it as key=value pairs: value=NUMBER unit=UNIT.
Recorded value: value=100 unit=km/h
